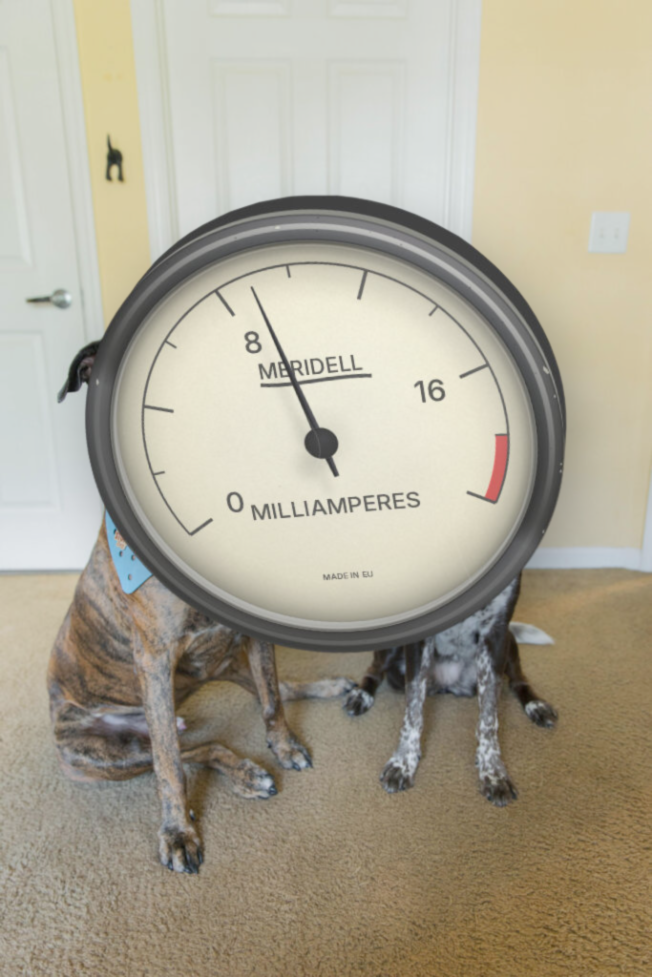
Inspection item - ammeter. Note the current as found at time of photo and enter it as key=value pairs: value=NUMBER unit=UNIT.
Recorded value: value=9 unit=mA
